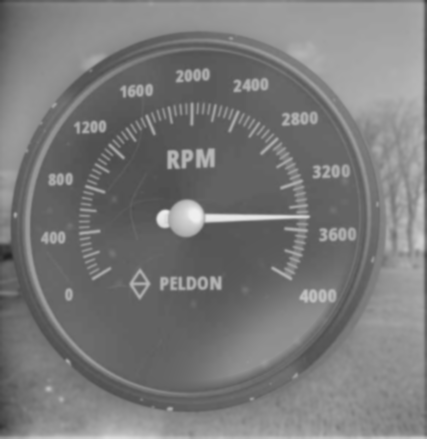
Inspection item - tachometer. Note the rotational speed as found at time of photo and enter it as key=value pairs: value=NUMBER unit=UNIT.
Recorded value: value=3500 unit=rpm
